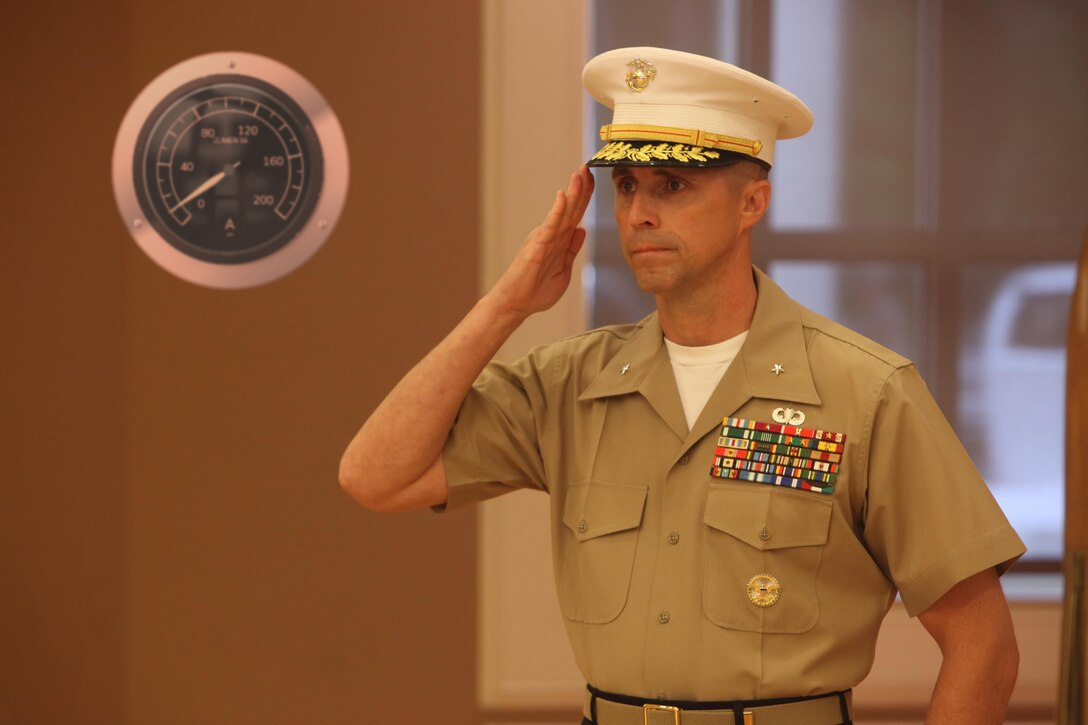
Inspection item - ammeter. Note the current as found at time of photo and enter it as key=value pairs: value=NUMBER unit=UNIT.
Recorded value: value=10 unit=A
